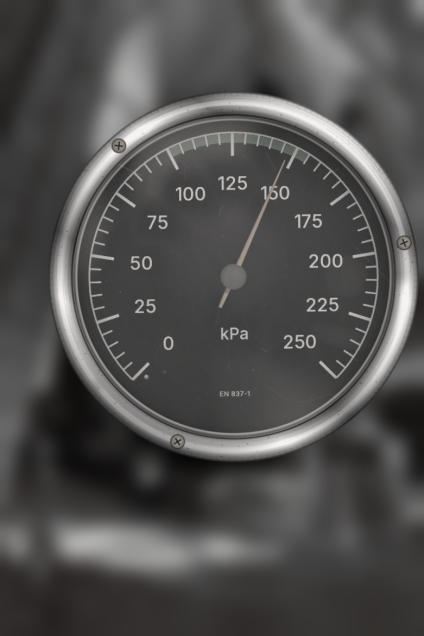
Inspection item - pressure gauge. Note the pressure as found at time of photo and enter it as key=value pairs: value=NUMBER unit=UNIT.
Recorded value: value=147.5 unit=kPa
